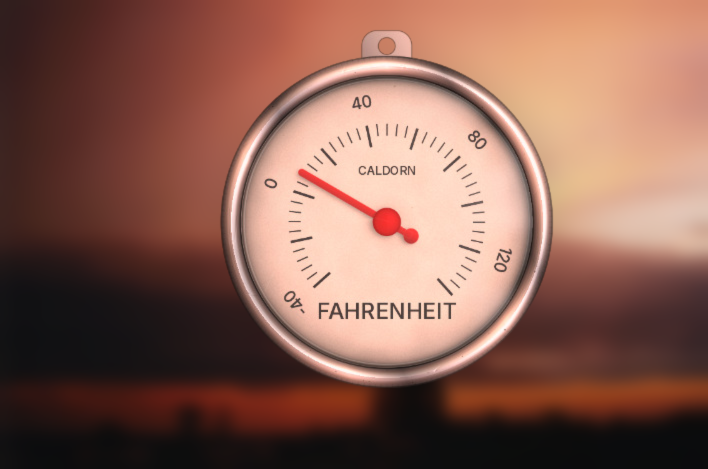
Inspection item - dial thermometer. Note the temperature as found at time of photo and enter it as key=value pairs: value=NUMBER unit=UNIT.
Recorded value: value=8 unit=°F
